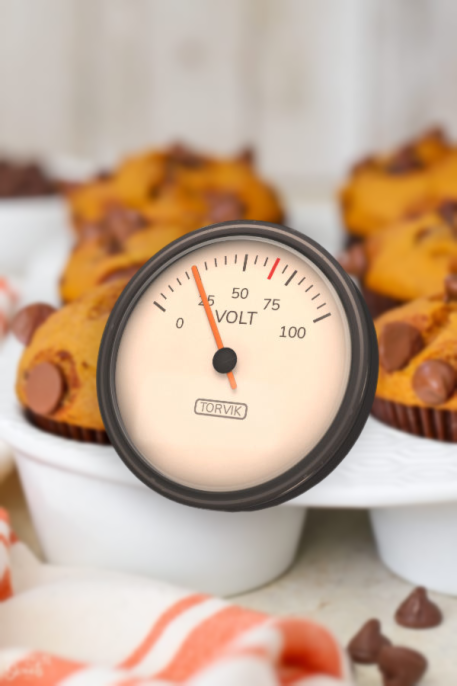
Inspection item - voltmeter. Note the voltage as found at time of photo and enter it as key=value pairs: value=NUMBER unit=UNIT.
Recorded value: value=25 unit=V
